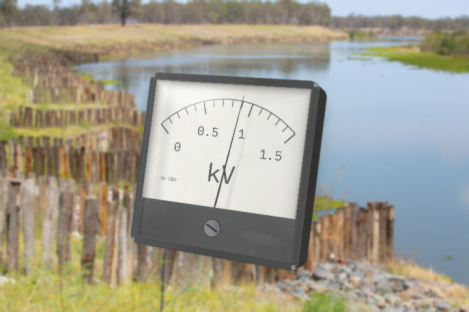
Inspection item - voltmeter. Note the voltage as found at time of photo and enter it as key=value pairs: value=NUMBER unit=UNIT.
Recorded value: value=0.9 unit=kV
